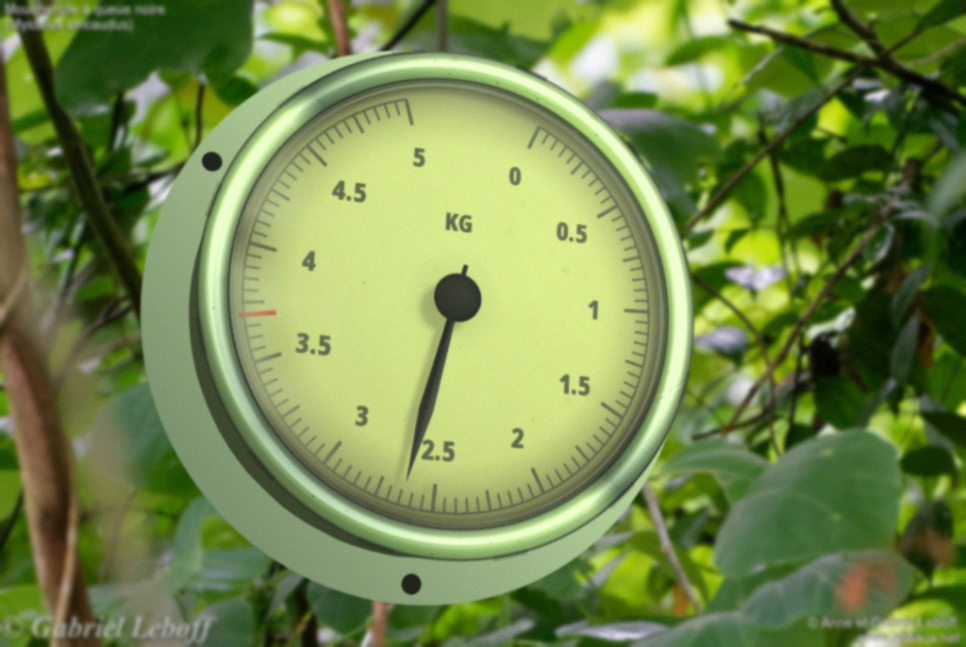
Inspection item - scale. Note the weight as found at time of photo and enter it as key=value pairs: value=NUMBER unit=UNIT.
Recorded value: value=2.65 unit=kg
